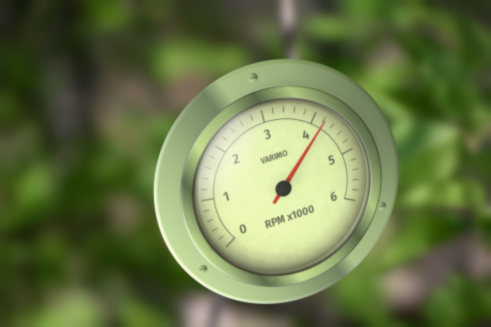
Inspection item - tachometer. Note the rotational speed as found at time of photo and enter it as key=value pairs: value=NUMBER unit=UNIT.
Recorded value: value=4200 unit=rpm
